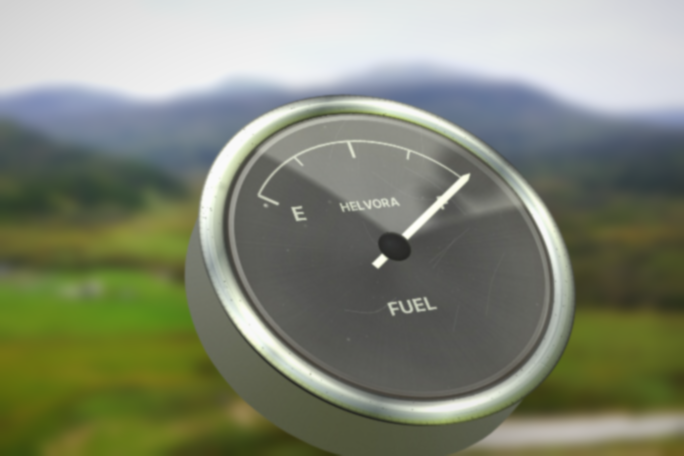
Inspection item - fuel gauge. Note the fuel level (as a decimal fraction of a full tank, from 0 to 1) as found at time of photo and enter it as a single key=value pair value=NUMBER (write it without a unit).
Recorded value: value=1
